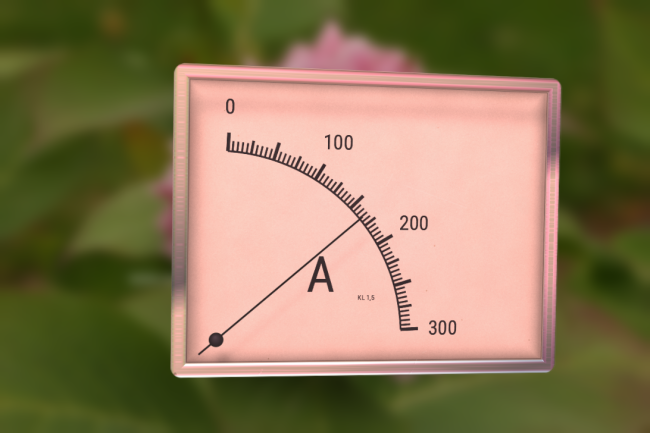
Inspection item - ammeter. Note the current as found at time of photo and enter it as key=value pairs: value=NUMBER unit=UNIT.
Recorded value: value=165 unit=A
